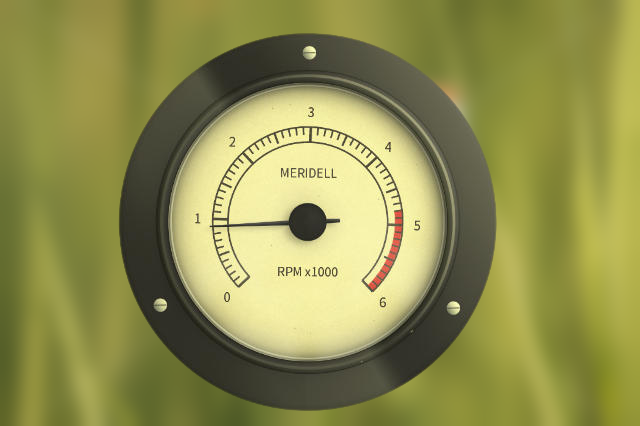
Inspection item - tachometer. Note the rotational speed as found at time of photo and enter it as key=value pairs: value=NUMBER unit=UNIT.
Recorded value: value=900 unit=rpm
